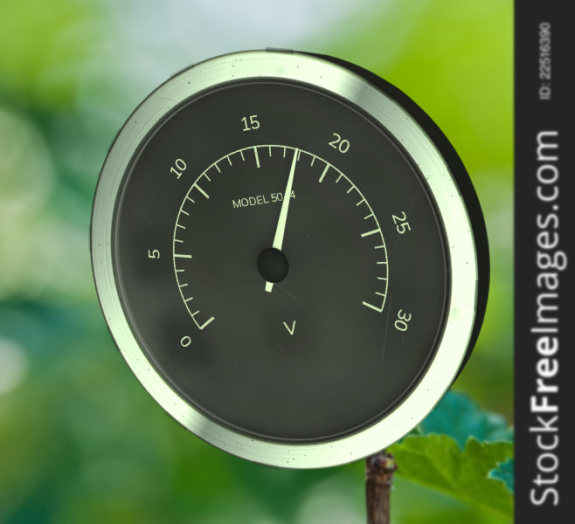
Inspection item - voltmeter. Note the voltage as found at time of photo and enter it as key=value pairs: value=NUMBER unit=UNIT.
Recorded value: value=18 unit=V
